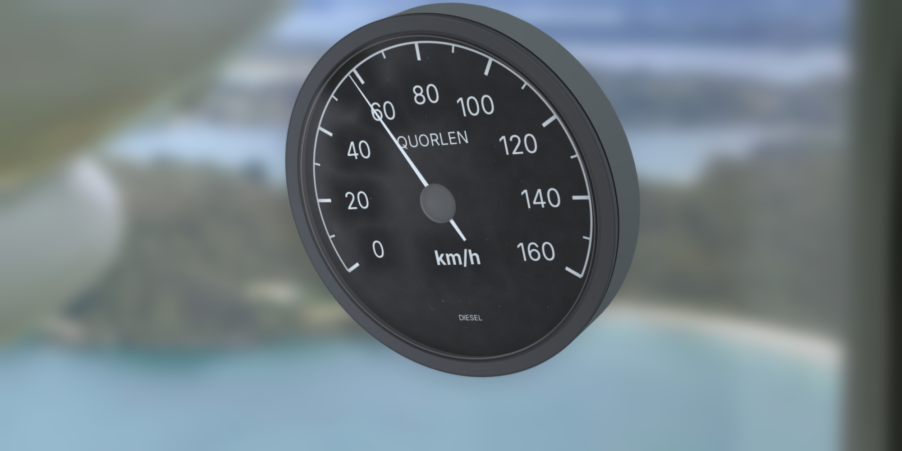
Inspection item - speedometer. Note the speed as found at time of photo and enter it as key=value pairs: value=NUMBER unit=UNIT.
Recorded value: value=60 unit=km/h
